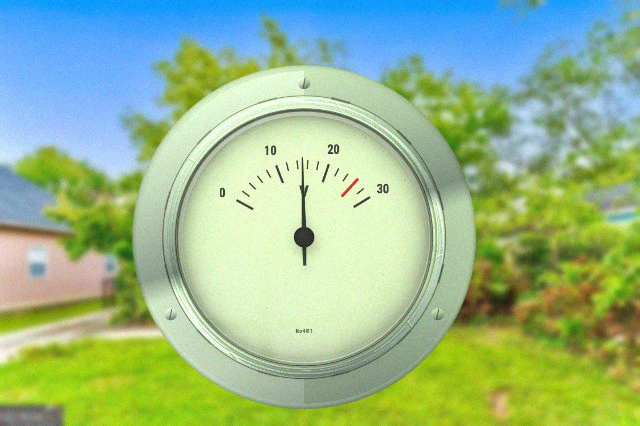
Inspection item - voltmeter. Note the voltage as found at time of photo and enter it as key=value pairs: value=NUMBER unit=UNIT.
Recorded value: value=15 unit=V
